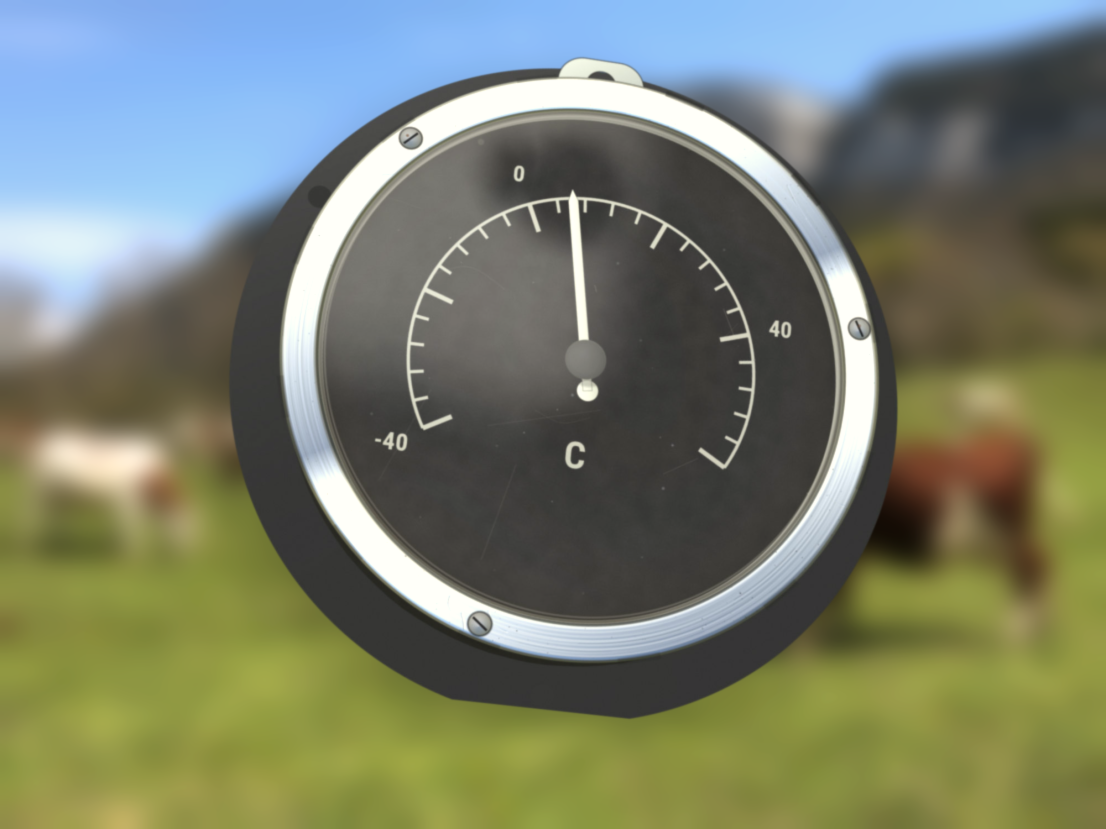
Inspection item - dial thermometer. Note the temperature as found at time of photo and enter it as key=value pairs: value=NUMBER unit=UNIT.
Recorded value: value=6 unit=°C
